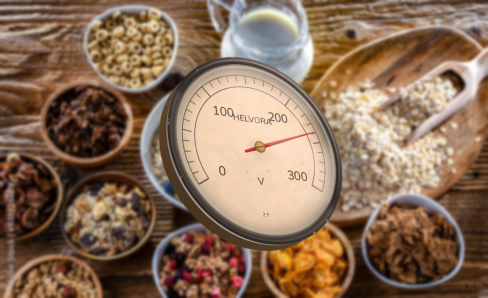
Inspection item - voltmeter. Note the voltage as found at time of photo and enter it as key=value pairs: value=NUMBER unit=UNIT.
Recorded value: value=240 unit=V
